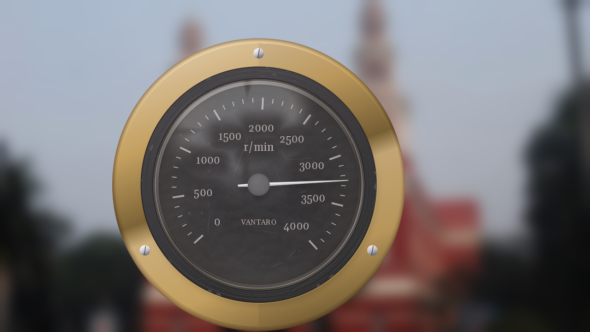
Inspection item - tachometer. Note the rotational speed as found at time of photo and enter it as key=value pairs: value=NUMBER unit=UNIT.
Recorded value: value=3250 unit=rpm
